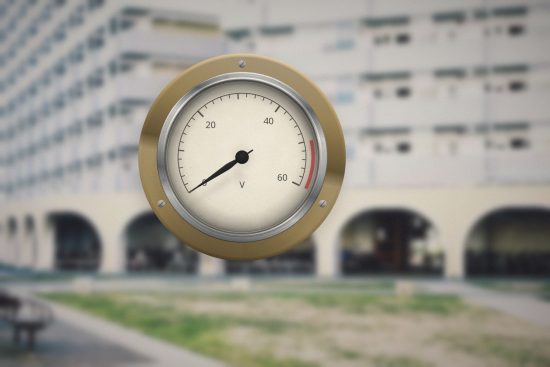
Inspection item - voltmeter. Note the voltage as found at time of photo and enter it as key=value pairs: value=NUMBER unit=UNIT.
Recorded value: value=0 unit=V
